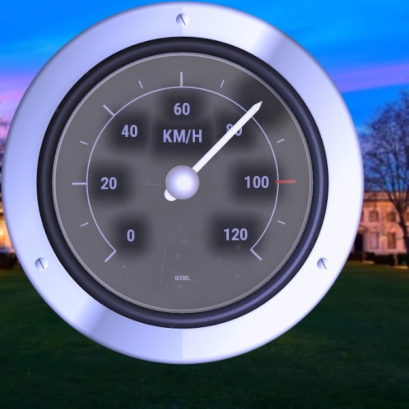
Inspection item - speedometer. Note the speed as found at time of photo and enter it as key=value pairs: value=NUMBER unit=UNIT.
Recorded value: value=80 unit=km/h
